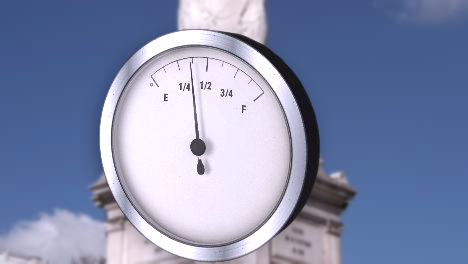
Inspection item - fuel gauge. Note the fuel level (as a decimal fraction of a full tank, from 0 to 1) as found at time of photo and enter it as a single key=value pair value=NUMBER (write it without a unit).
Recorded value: value=0.375
